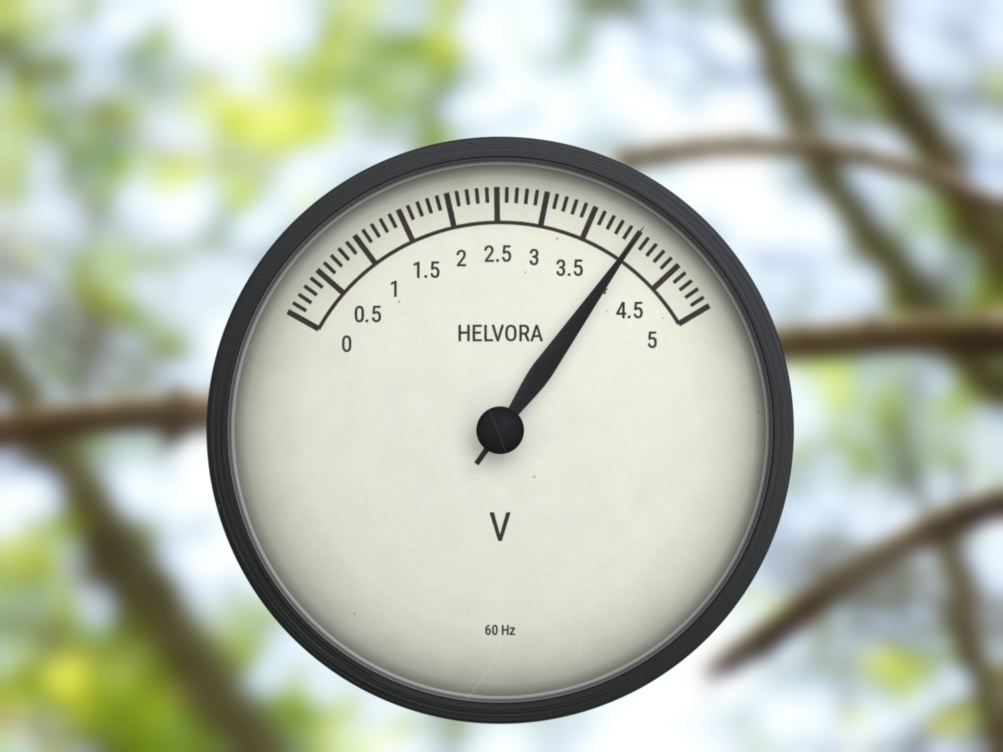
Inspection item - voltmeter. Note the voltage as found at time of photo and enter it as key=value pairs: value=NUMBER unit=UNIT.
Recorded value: value=4 unit=V
